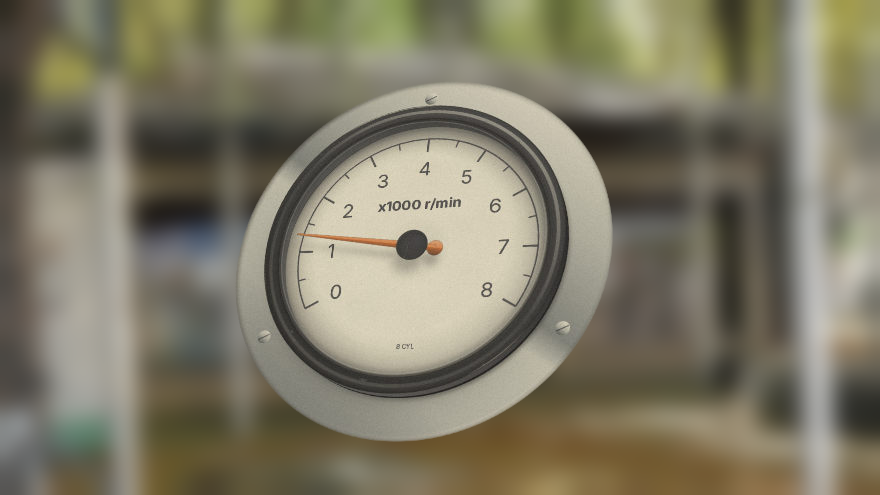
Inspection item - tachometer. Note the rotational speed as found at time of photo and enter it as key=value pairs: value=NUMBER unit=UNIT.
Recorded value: value=1250 unit=rpm
